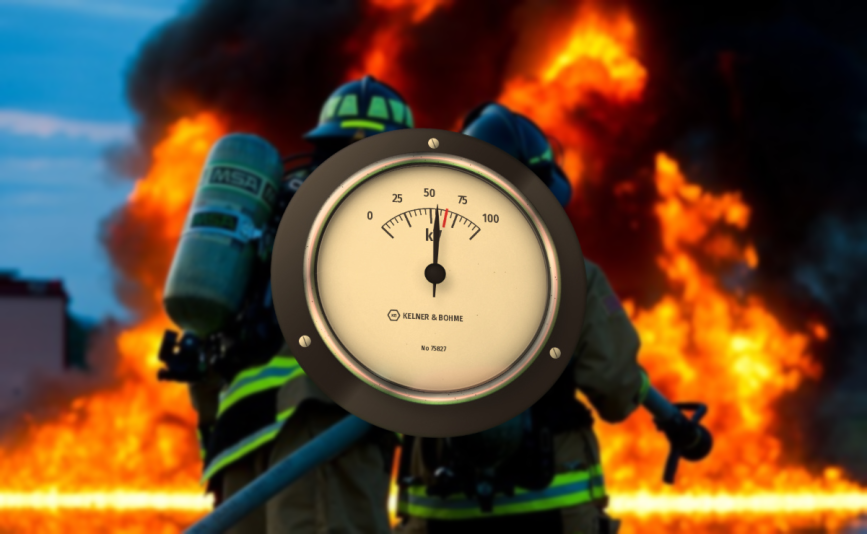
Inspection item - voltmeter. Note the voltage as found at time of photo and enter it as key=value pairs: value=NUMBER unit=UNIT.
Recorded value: value=55 unit=kV
